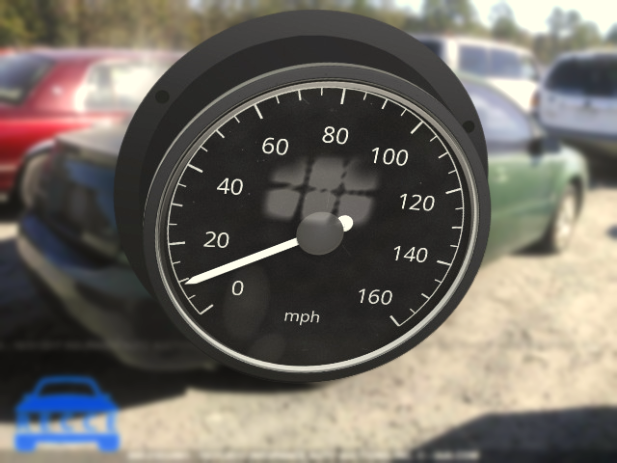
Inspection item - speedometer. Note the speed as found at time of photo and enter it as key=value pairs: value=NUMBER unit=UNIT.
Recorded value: value=10 unit=mph
